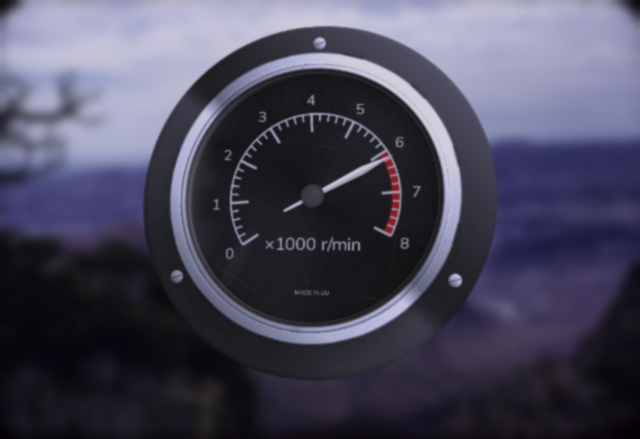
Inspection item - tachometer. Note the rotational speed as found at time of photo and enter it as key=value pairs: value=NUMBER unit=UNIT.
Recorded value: value=6200 unit=rpm
